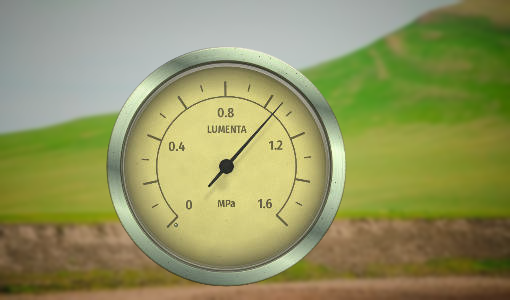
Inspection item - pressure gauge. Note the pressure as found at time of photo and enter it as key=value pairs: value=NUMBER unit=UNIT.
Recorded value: value=1.05 unit=MPa
